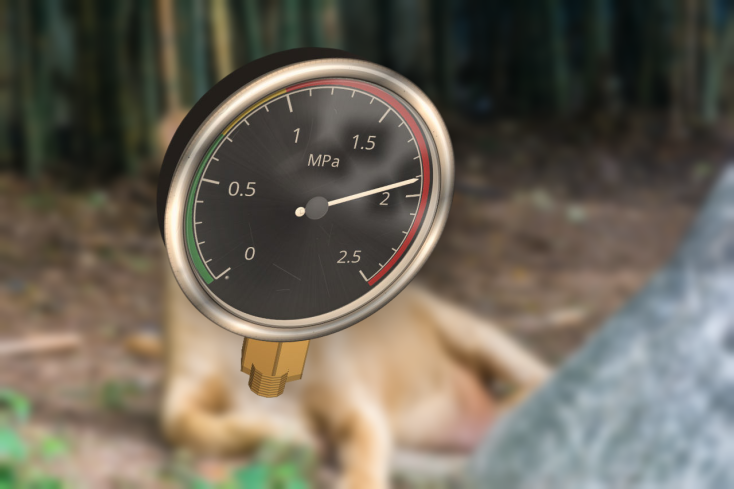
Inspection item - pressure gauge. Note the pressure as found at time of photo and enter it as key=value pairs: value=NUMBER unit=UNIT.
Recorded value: value=1.9 unit=MPa
